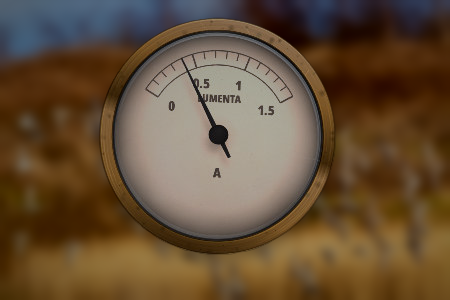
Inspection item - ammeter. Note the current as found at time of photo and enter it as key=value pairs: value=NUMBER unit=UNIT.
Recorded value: value=0.4 unit=A
